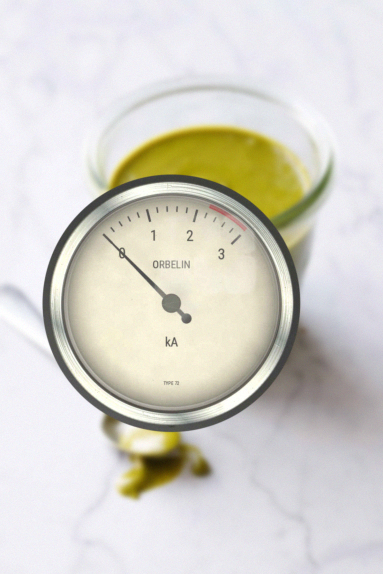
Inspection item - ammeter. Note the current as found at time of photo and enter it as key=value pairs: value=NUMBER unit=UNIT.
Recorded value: value=0 unit=kA
